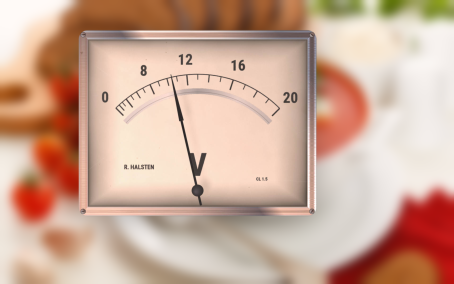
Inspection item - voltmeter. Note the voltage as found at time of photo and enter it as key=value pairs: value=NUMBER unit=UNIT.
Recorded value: value=10.5 unit=V
